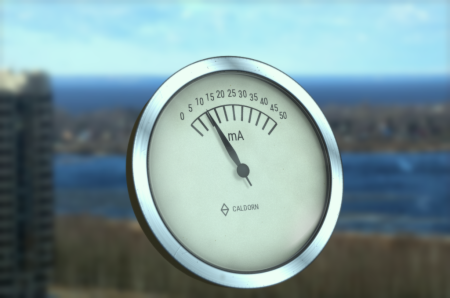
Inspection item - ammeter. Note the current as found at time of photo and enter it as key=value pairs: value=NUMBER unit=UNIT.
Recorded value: value=10 unit=mA
